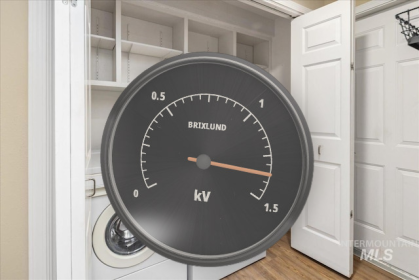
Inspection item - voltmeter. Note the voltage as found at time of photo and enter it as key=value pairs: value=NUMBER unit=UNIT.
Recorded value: value=1.35 unit=kV
